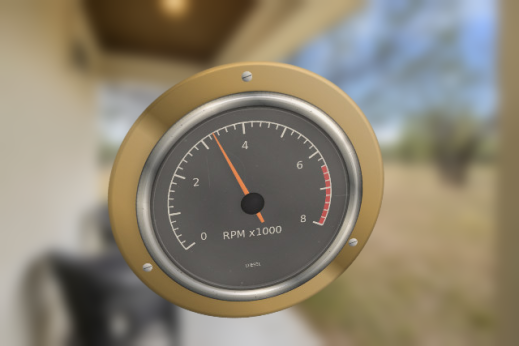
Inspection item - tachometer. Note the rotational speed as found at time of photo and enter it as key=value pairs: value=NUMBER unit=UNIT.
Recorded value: value=3300 unit=rpm
